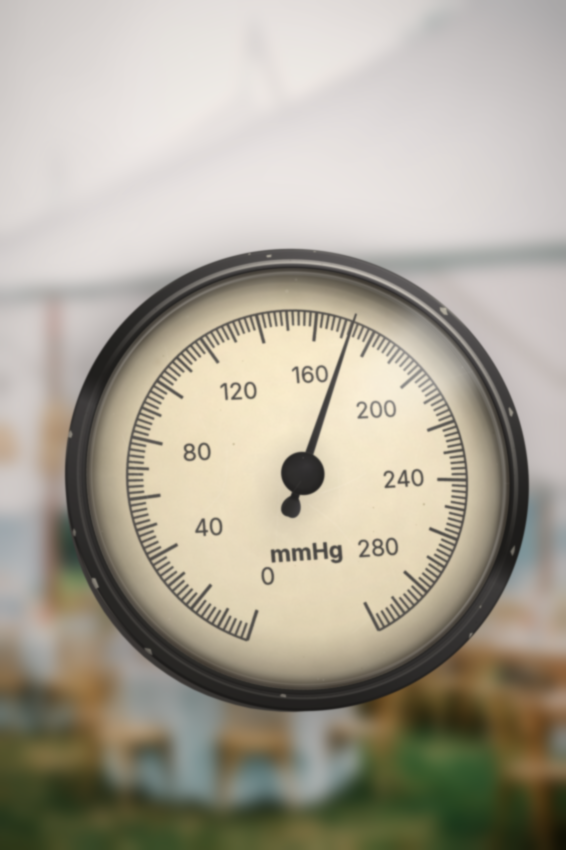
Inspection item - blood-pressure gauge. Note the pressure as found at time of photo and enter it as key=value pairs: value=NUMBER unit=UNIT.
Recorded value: value=172 unit=mmHg
